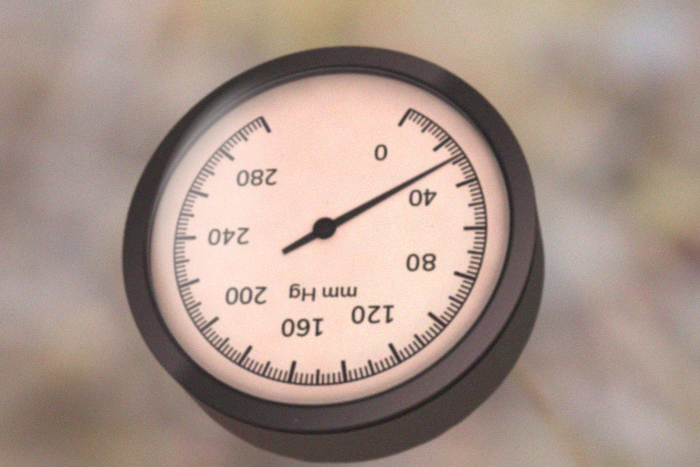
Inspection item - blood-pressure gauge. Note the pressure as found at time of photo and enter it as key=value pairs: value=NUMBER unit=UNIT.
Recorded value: value=30 unit=mmHg
